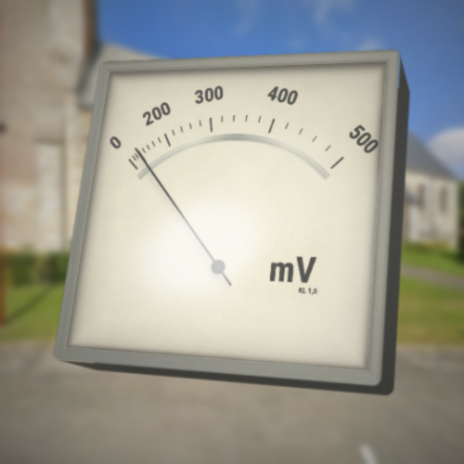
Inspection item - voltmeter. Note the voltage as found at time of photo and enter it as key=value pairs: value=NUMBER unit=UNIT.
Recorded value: value=100 unit=mV
